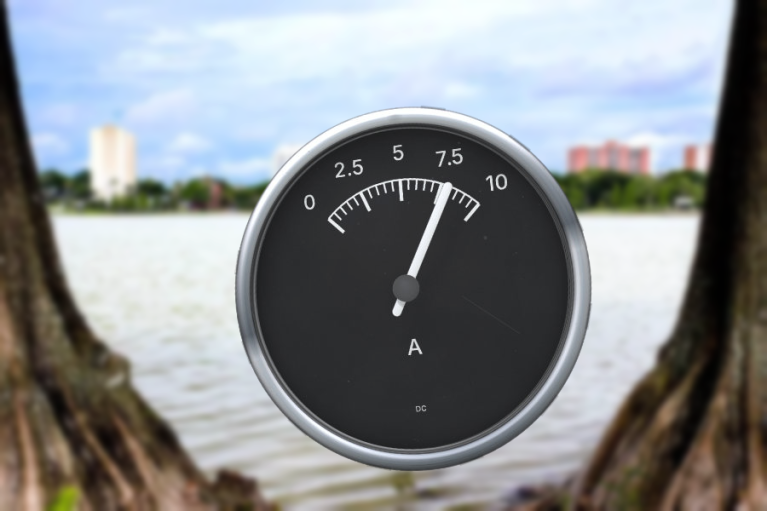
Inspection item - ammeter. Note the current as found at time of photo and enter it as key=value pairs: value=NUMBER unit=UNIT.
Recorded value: value=8 unit=A
